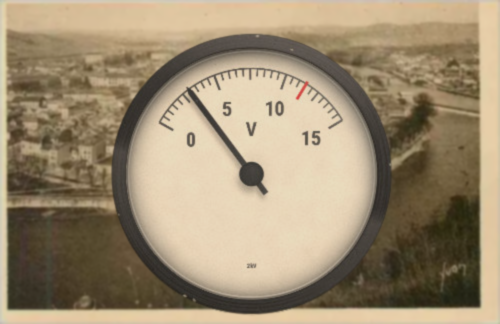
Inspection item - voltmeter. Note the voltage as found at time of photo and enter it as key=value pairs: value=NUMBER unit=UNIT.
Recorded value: value=3 unit=V
